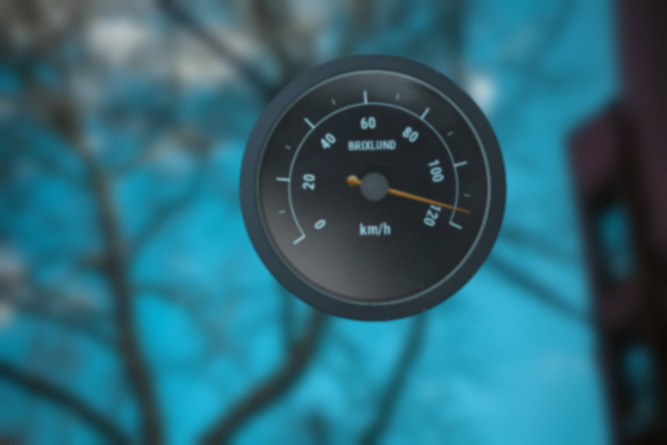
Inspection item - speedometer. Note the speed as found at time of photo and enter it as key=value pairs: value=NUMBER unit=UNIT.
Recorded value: value=115 unit=km/h
